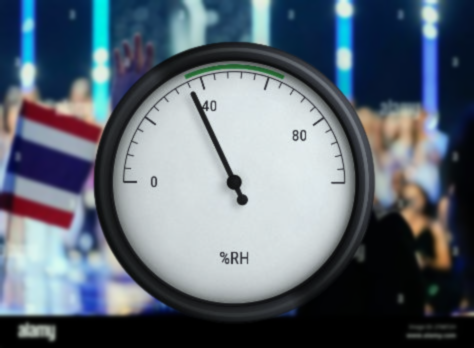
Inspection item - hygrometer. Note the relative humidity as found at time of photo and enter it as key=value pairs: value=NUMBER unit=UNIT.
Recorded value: value=36 unit=%
